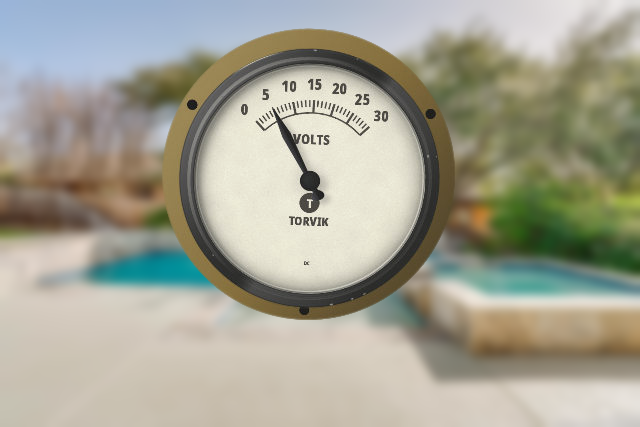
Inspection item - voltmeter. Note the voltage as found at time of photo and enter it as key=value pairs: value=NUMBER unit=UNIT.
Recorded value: value=5 unit=V
